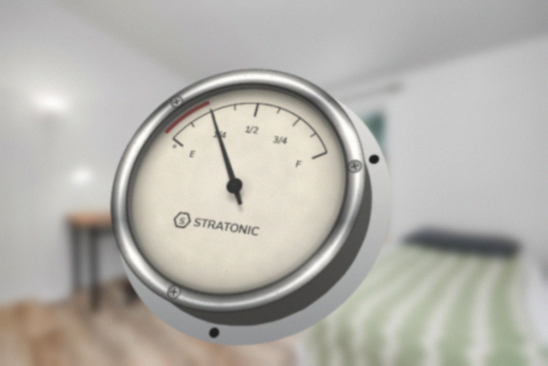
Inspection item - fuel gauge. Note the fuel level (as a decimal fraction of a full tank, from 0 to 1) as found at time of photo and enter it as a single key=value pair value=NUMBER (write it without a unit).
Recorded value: value=0.25
